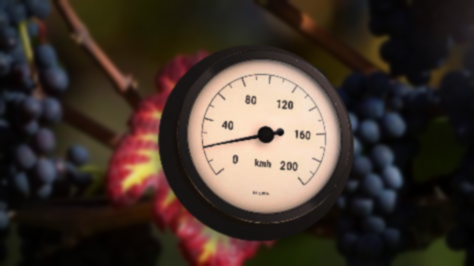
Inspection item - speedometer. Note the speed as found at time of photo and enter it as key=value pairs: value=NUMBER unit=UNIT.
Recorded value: value=20 unit=km/h
